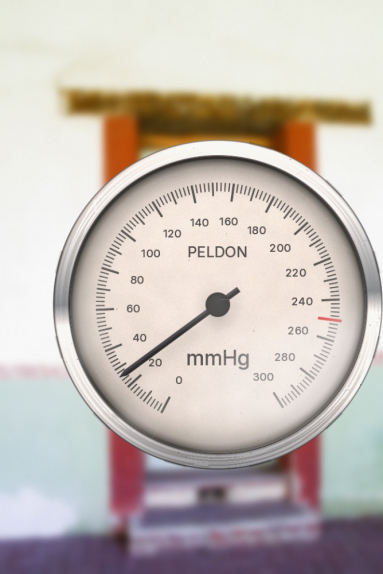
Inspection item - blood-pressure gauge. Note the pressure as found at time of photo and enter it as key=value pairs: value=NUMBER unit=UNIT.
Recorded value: value=26 unit=mmHg
